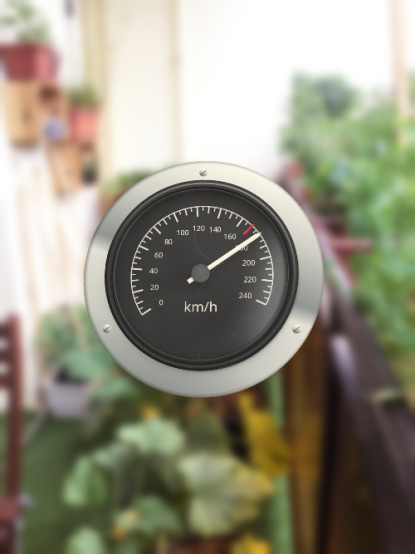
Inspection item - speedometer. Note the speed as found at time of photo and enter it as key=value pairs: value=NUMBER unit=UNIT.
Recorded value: value=180 unit=km/h
